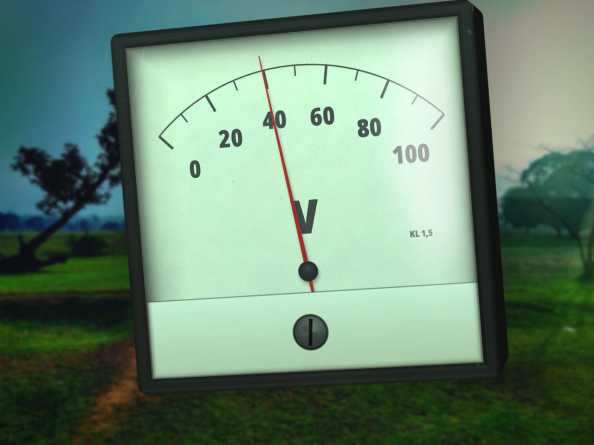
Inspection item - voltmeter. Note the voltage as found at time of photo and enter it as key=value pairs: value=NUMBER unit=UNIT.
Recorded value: value=40 unit=V
